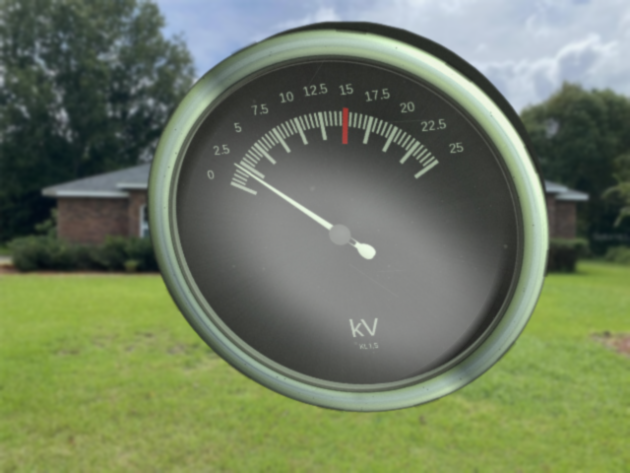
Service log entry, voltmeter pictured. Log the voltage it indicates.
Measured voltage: 2.5 kV
